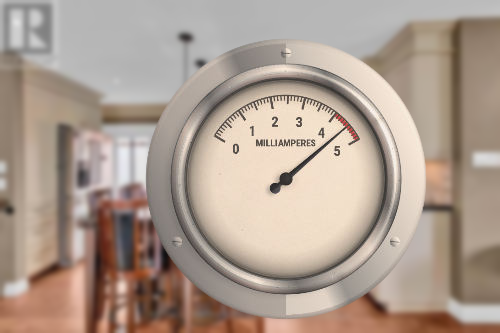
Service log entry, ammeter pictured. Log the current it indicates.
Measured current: 4.5 mA
